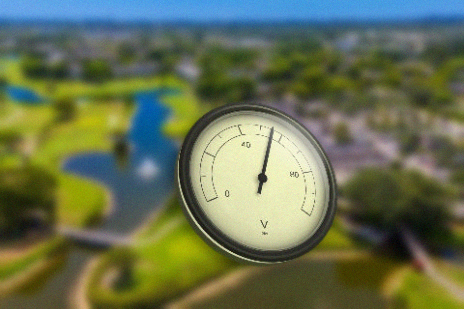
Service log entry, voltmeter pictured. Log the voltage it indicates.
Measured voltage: 55 V
